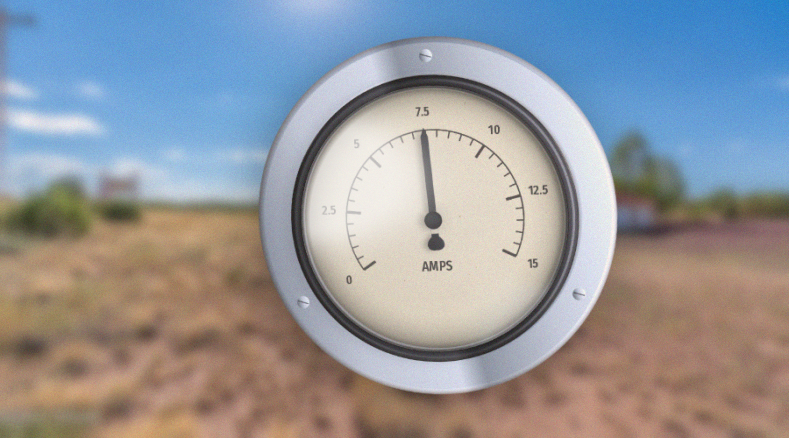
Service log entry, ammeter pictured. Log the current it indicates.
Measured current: 7.5 A
